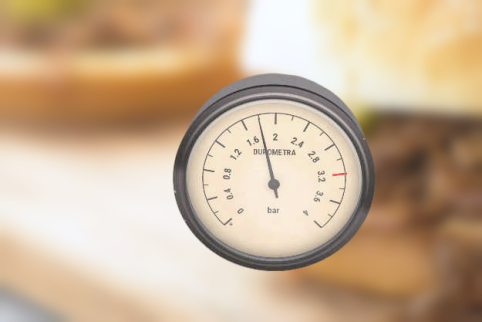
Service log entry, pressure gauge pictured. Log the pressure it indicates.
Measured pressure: 1.8 bar
